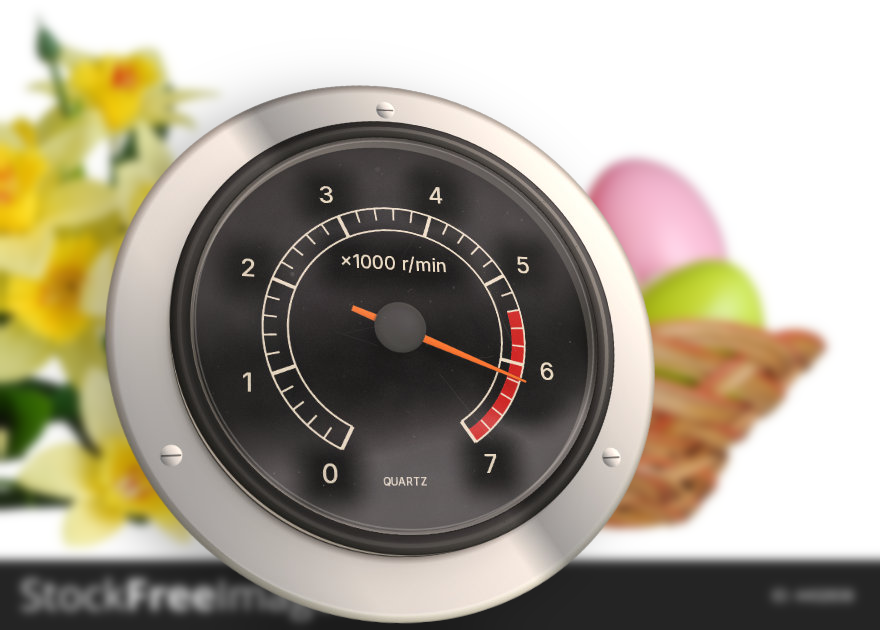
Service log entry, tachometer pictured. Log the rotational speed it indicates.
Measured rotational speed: 6200 rpm
